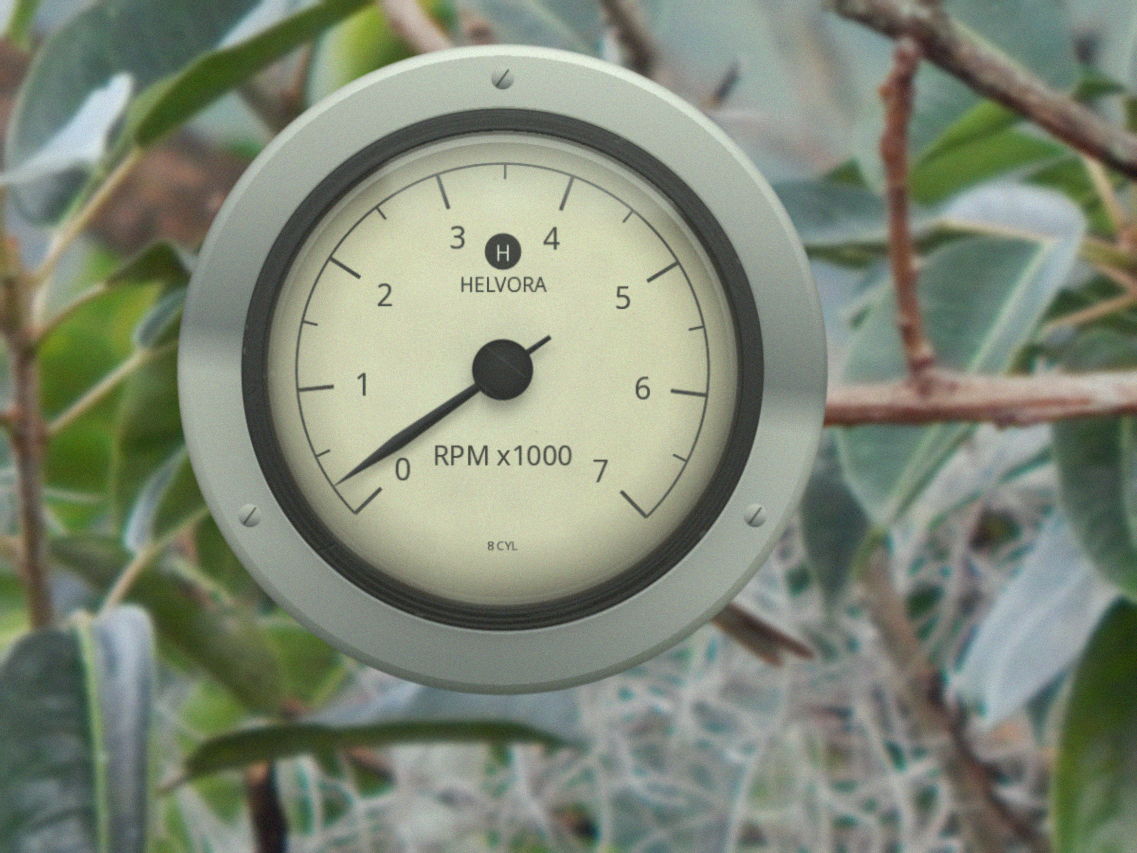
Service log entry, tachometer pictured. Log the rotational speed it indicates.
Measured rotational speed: 250 rpm
